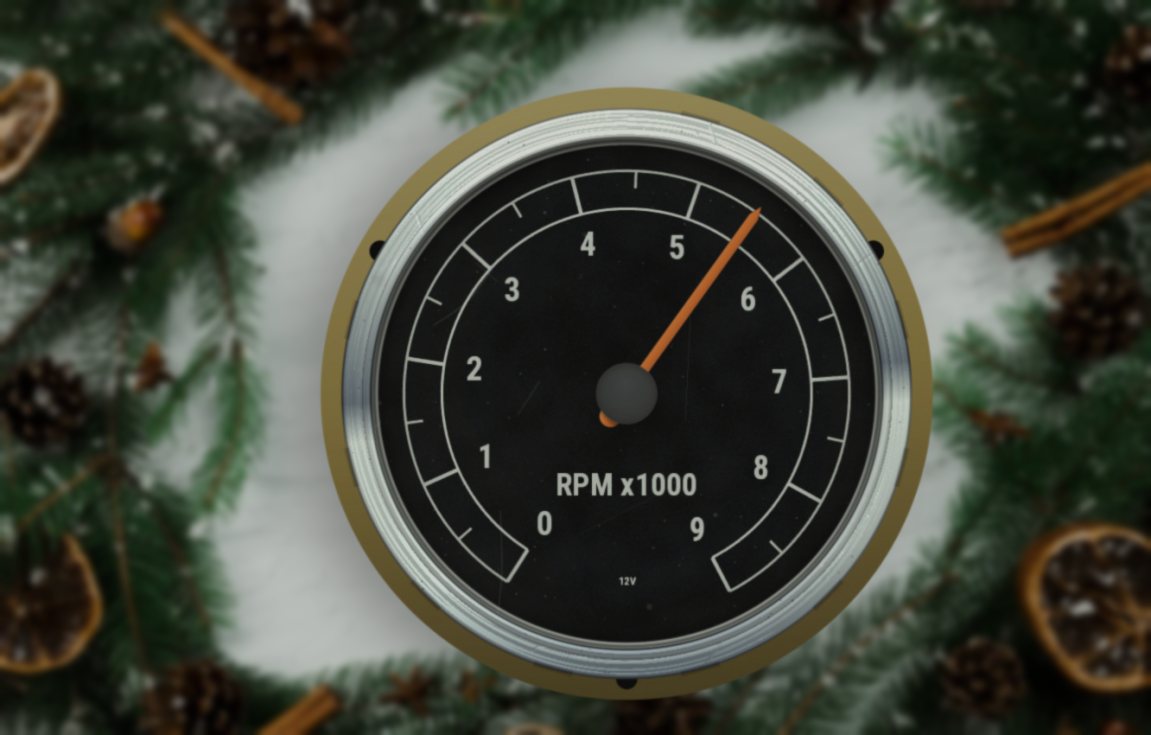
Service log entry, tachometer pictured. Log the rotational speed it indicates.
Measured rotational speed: 5500 rpm
